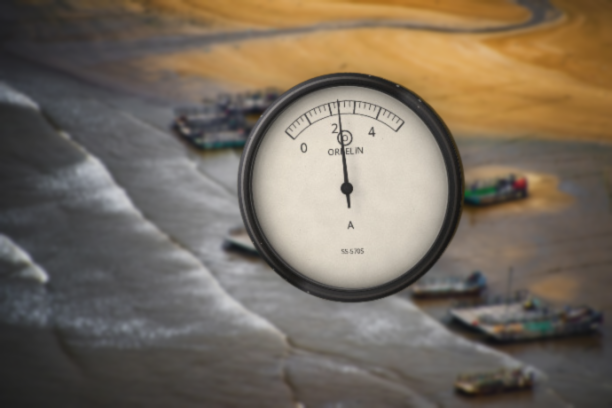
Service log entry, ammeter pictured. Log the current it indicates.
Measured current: 2.4 A
